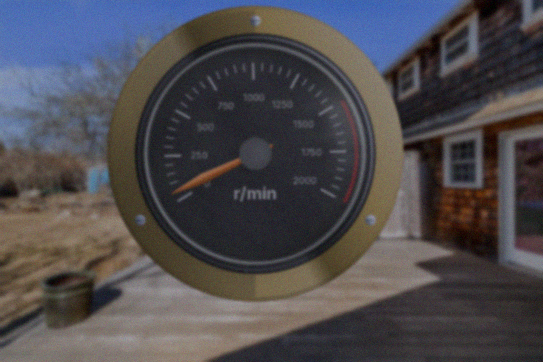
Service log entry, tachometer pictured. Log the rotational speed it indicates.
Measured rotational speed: 50 rpm
